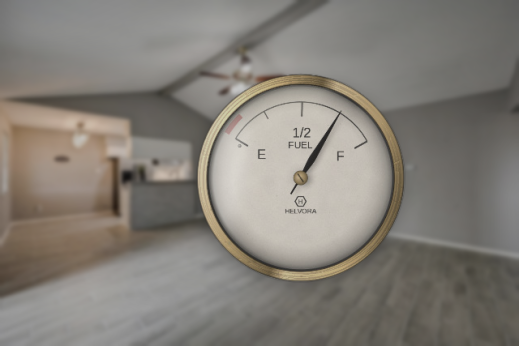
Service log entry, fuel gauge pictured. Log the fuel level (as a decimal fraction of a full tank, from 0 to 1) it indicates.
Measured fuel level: 0.75
